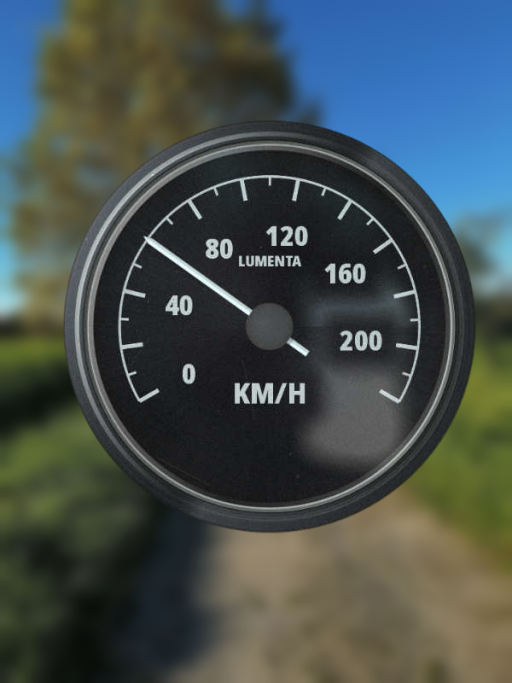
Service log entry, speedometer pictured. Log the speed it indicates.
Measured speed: 60 km/h
